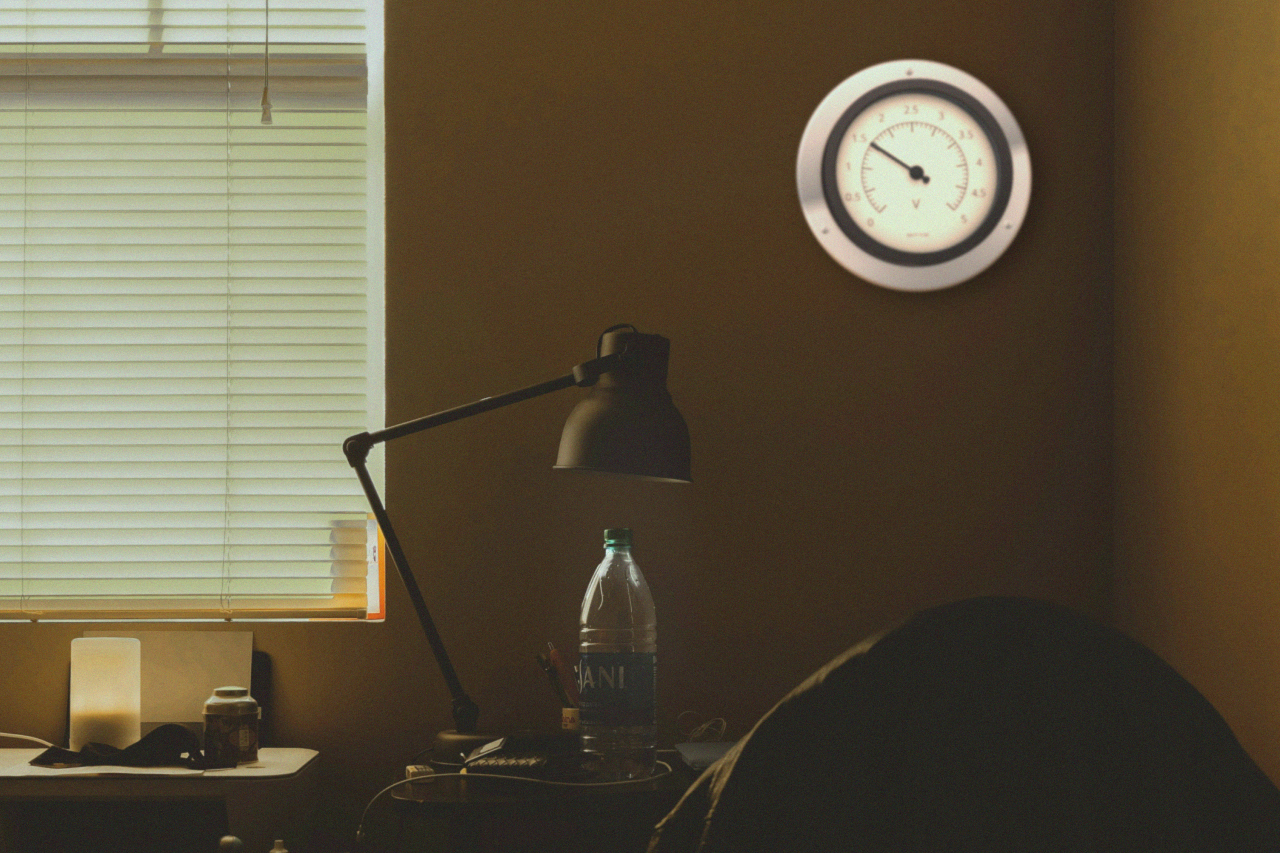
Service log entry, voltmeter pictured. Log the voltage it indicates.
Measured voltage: 1.5 V
